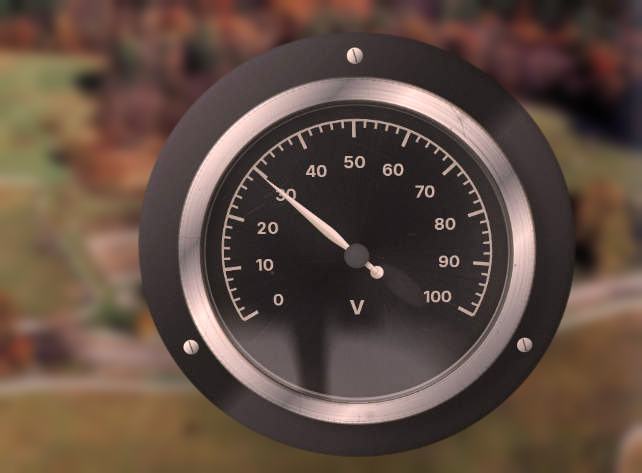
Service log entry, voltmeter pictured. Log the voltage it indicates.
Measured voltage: 30 V
